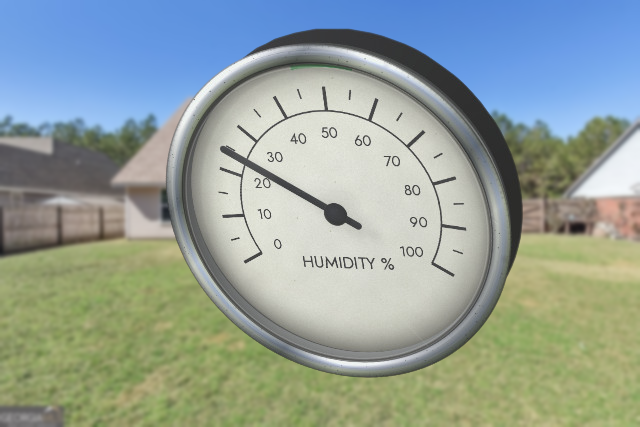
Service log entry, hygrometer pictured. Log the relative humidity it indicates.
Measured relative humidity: 25 %
